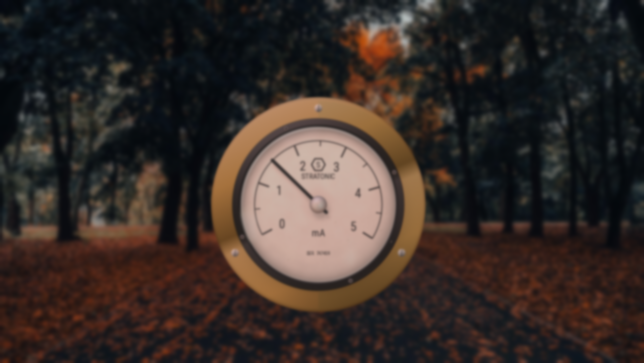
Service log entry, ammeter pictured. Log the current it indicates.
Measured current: 1.5 mA
